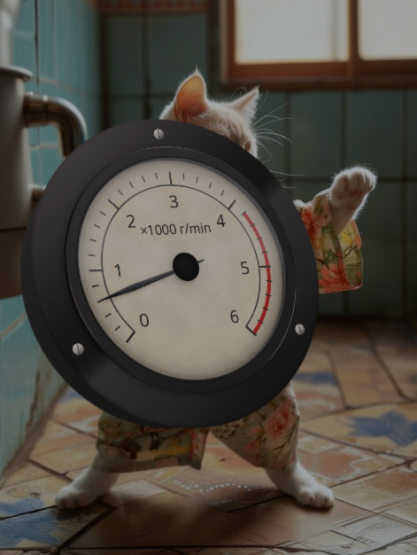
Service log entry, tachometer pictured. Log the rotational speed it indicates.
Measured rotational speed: 600 rpm
